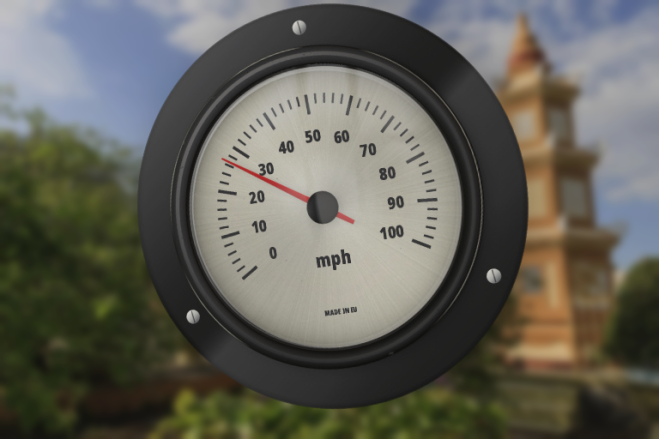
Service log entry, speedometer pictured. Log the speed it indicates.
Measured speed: 27 mph
